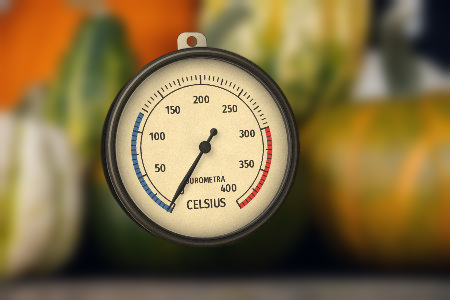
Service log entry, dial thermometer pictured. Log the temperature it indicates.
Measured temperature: 5 °C
